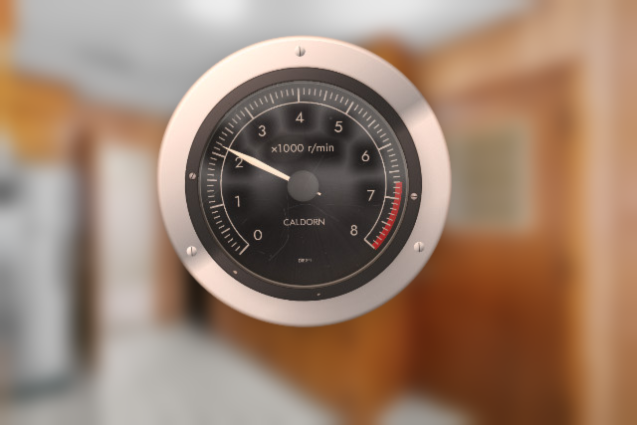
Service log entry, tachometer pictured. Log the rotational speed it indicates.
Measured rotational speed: 2200 rpm
